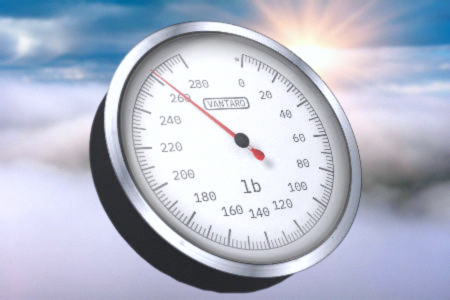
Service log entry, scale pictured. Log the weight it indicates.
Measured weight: 260 lb
